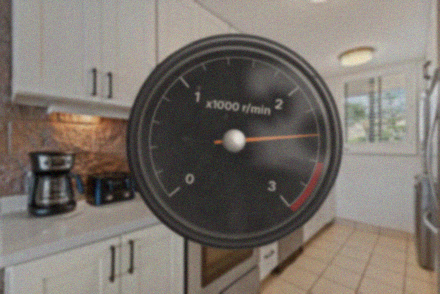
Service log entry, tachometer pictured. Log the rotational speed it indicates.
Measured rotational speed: 2400 rpm
